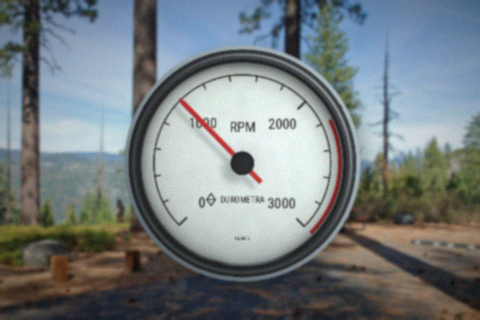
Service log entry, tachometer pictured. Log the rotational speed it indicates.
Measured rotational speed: 1000 rpm
